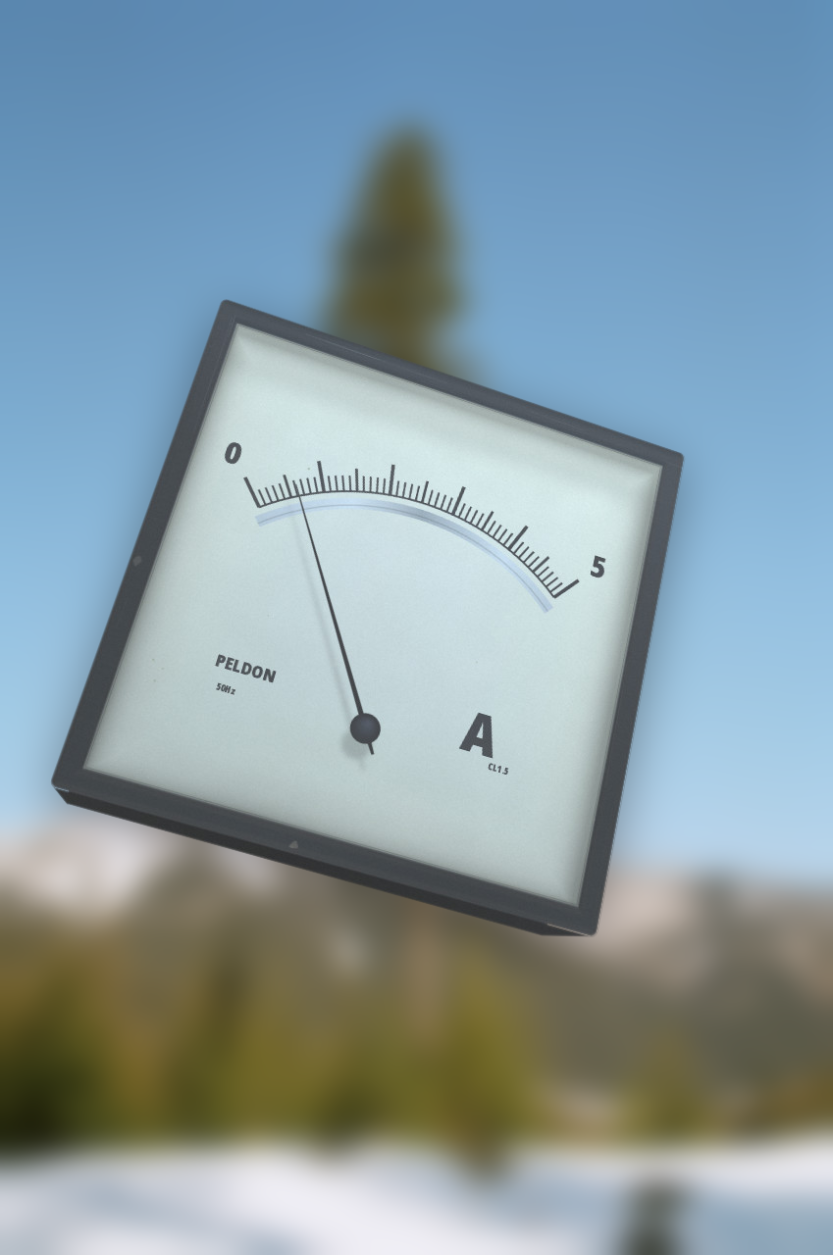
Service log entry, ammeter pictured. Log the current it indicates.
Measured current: 0.6 A
